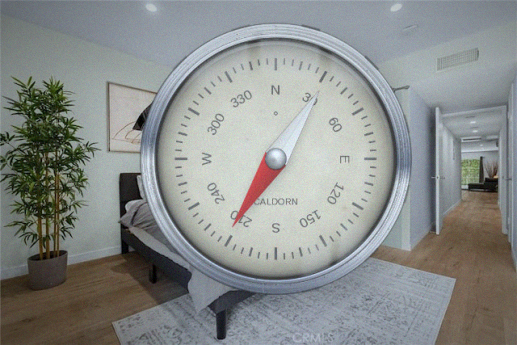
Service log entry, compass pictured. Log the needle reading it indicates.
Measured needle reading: 212.5 °
